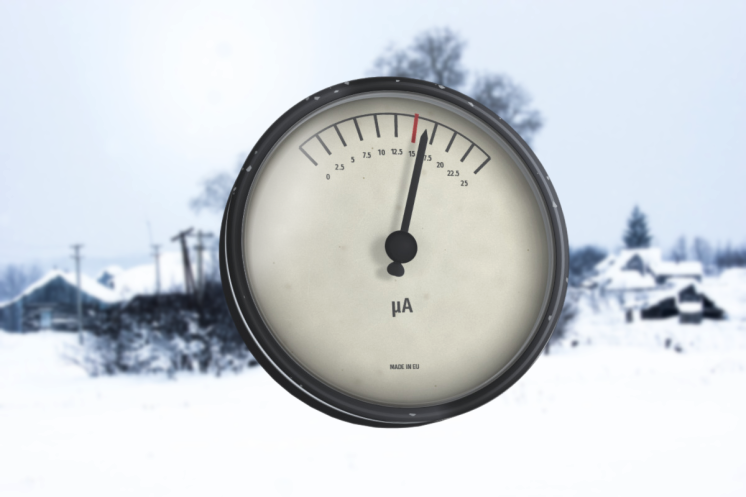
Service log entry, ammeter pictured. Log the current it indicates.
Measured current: 16.25 µA
